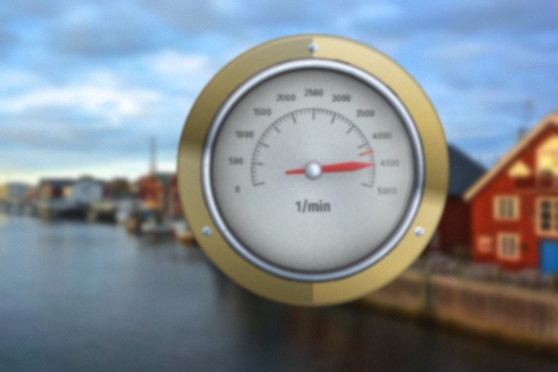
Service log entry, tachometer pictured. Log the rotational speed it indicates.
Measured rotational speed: 4500 rpm
